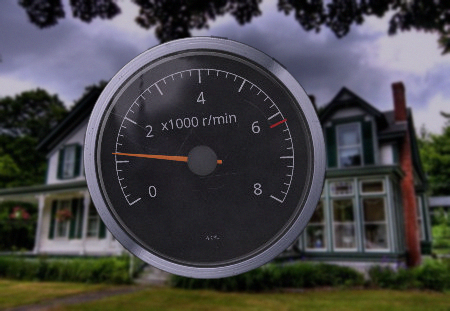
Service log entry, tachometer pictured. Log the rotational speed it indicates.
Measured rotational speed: 1200 rpm
